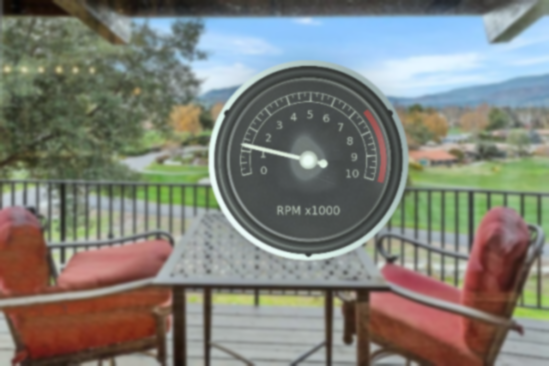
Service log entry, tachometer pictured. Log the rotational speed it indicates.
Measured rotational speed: 1250 rpm
